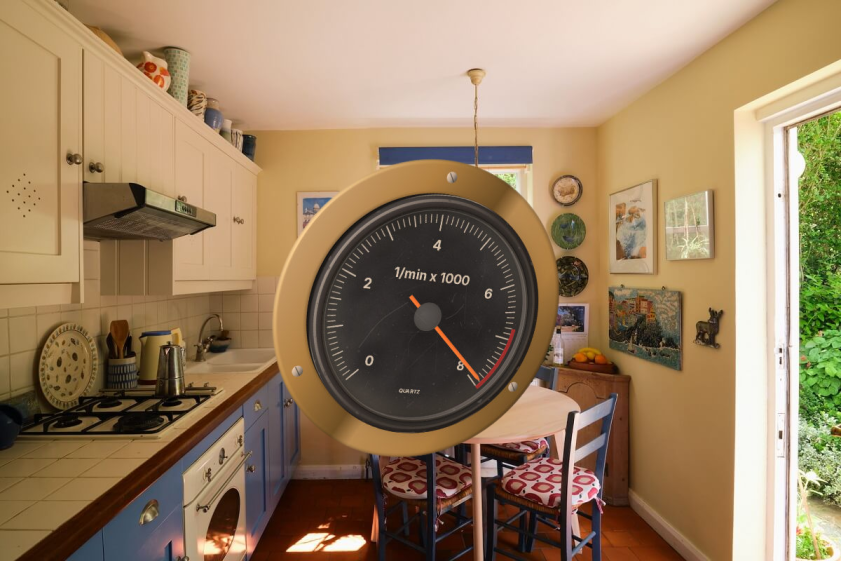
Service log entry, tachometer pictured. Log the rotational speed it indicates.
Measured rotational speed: 7900 rpm
